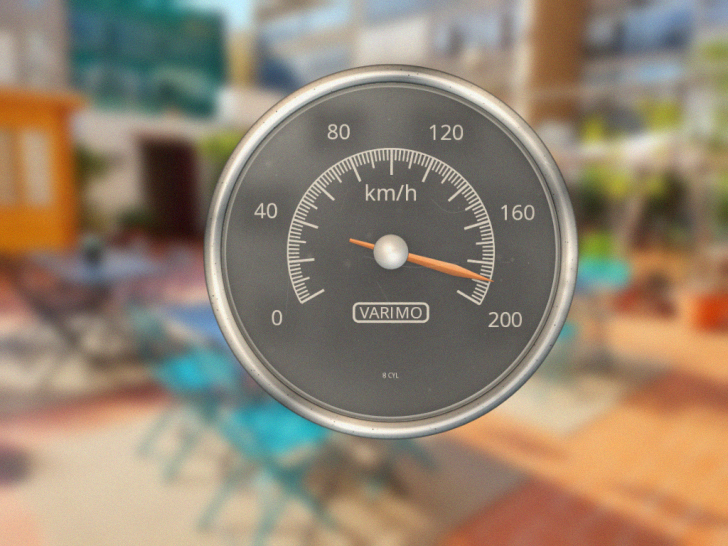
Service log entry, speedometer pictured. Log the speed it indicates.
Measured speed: 188 km/h
